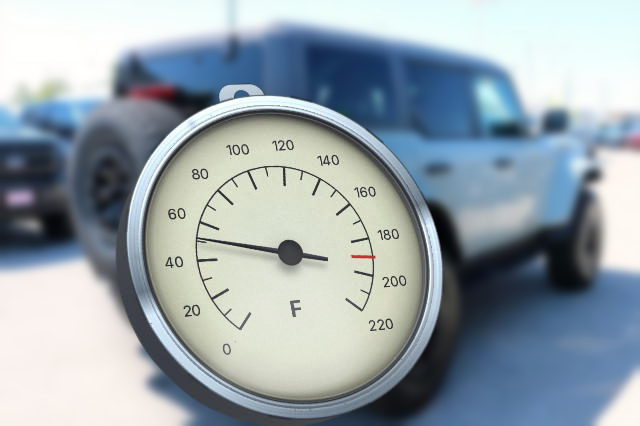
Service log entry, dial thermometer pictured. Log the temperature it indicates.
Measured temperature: 50 °F
